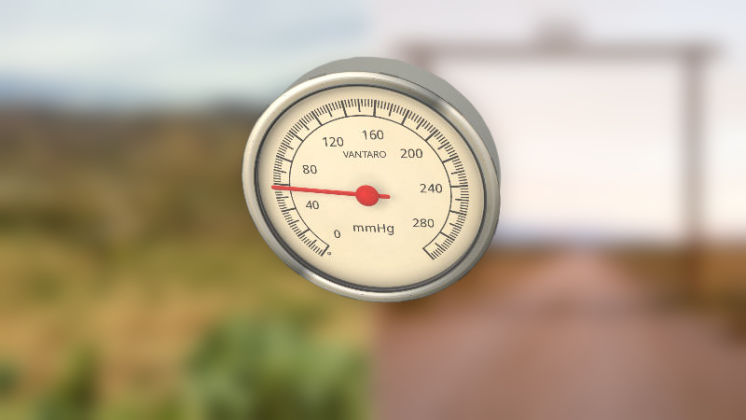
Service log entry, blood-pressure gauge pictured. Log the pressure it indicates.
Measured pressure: 60 mmHg
